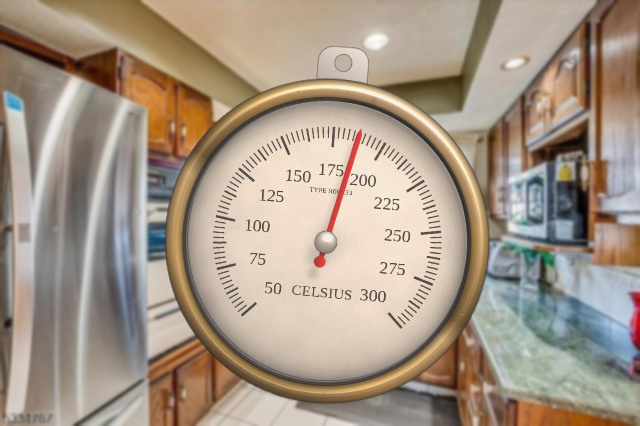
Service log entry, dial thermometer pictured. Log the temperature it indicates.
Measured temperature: 187.5 °C
